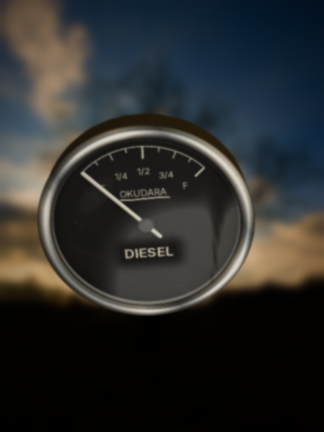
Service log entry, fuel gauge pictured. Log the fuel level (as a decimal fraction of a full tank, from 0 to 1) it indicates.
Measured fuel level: 0
